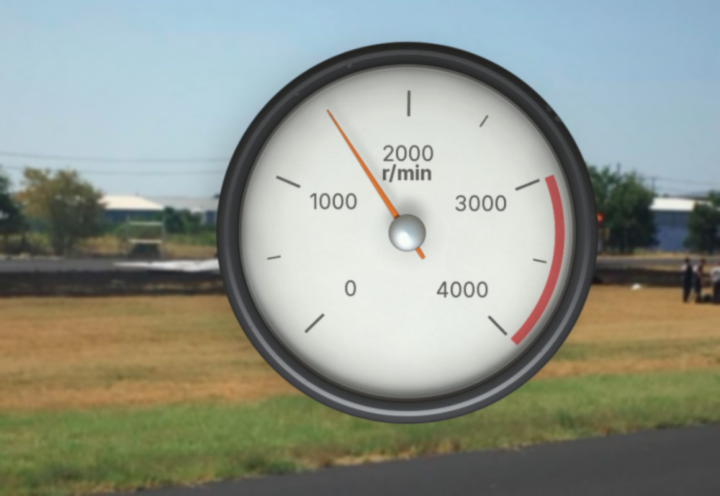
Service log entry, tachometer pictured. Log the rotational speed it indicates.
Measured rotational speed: 1500 rpm
